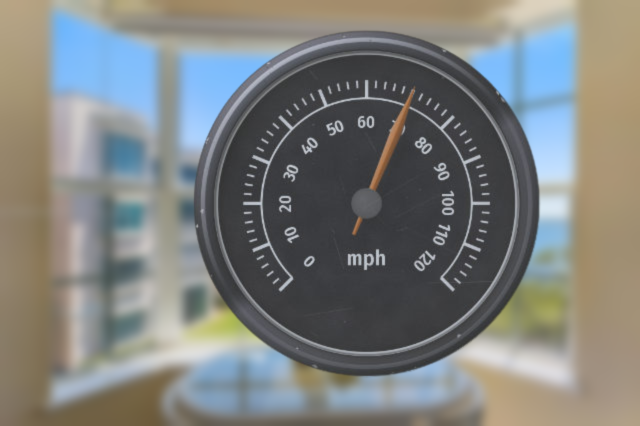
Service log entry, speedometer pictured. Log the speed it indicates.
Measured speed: 70 mph
